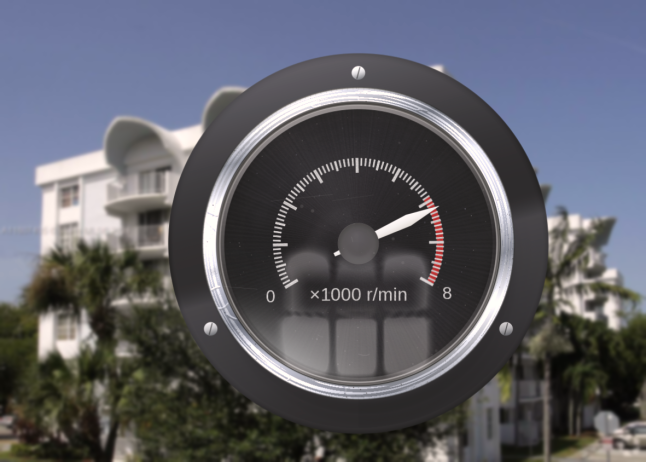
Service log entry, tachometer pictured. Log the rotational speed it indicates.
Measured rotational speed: 6200 rpm
